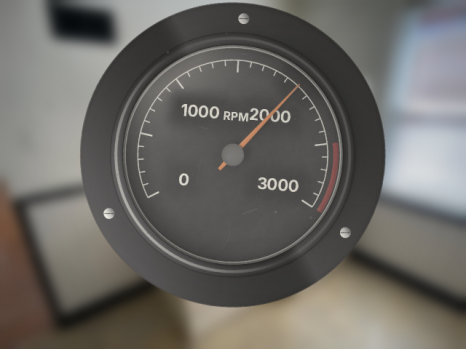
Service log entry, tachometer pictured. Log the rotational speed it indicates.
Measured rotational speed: 2000 rpm
